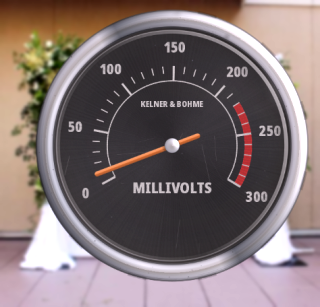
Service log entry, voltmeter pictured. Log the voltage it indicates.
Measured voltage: 10 mV
